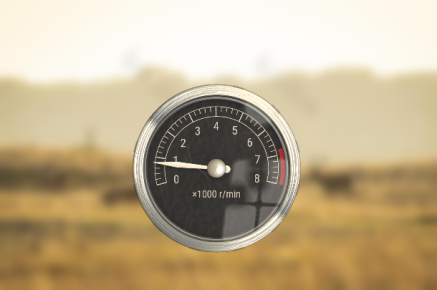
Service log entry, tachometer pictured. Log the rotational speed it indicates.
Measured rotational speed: 800 rpm
